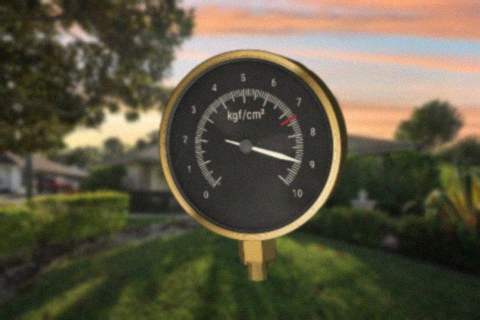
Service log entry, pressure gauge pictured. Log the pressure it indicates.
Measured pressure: 9 kg/cm²
